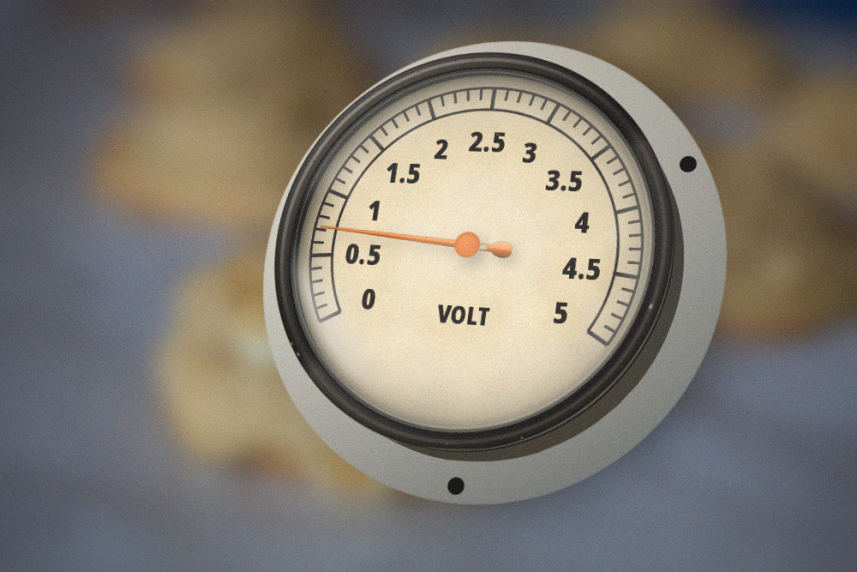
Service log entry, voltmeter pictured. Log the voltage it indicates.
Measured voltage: 0.7 V
